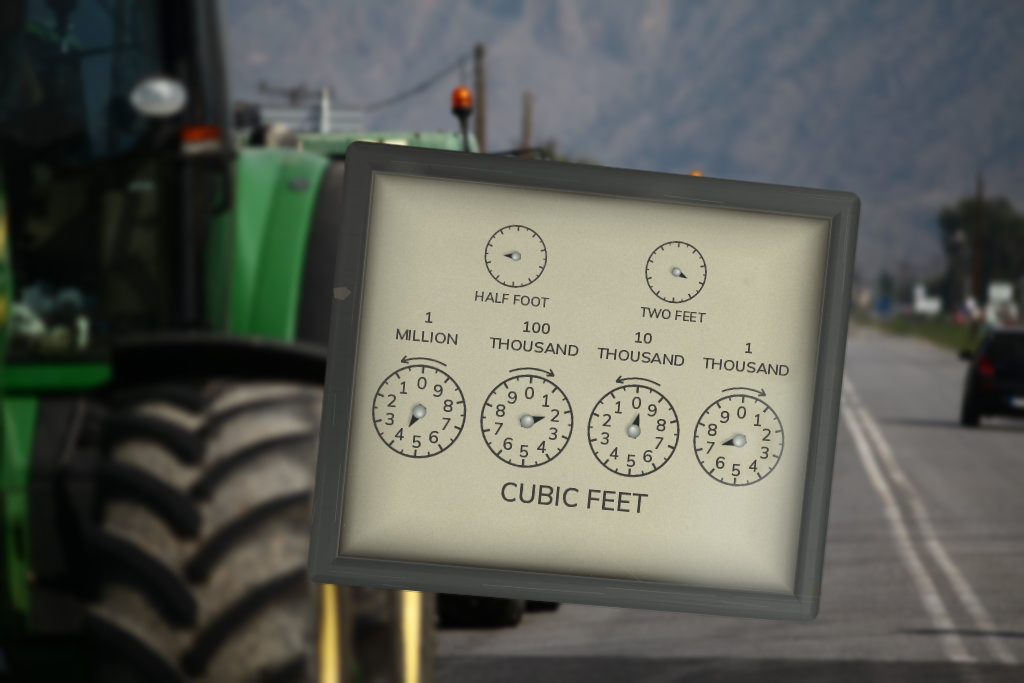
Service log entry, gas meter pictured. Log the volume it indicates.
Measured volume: 419700 ft³
